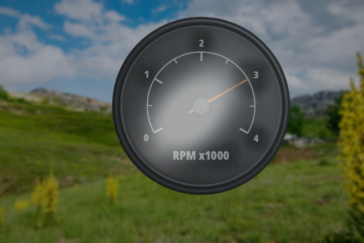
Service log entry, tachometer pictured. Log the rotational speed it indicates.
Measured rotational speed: 3000 rpm
